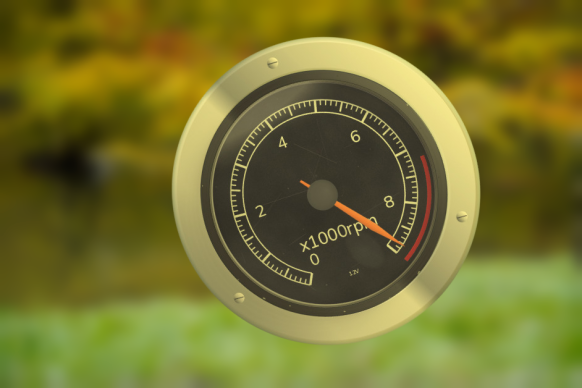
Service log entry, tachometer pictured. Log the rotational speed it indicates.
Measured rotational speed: 8800 rpm
